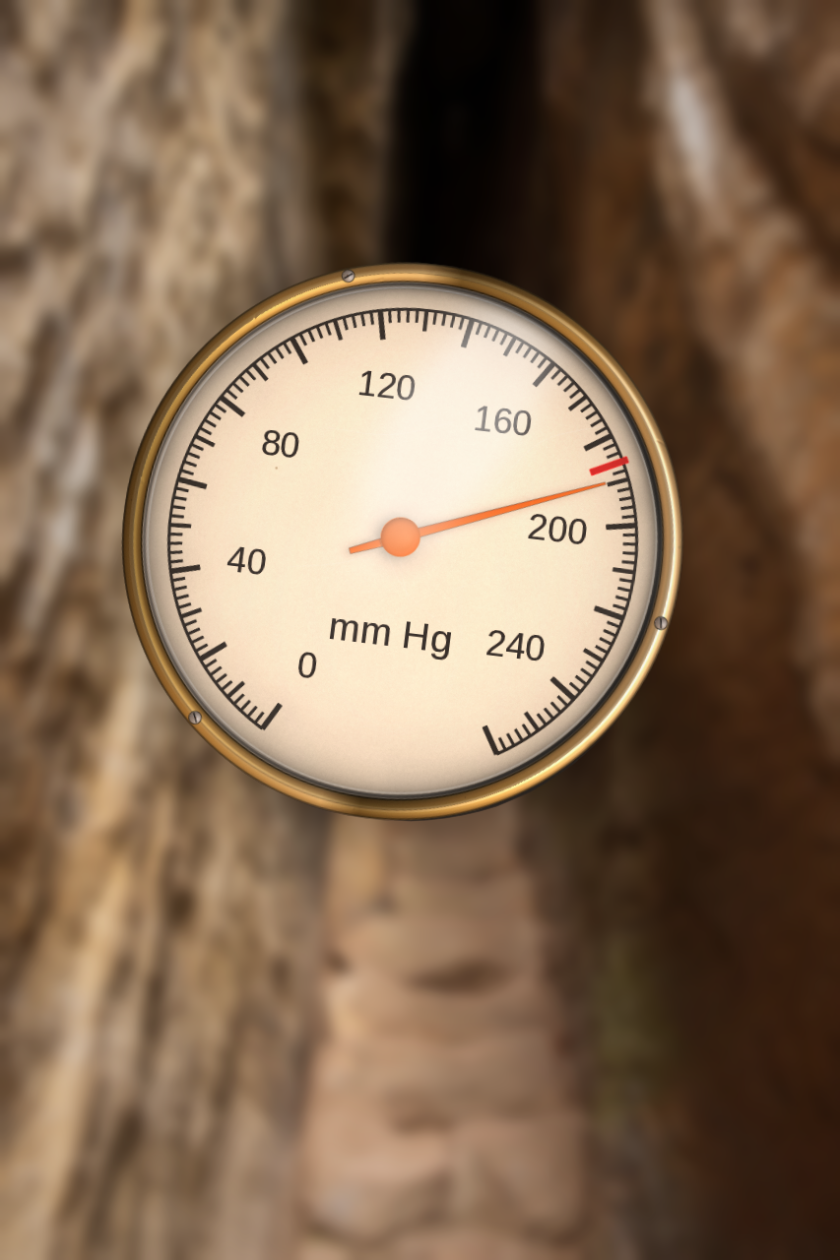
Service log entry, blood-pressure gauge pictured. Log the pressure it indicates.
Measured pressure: 190 mmHg
